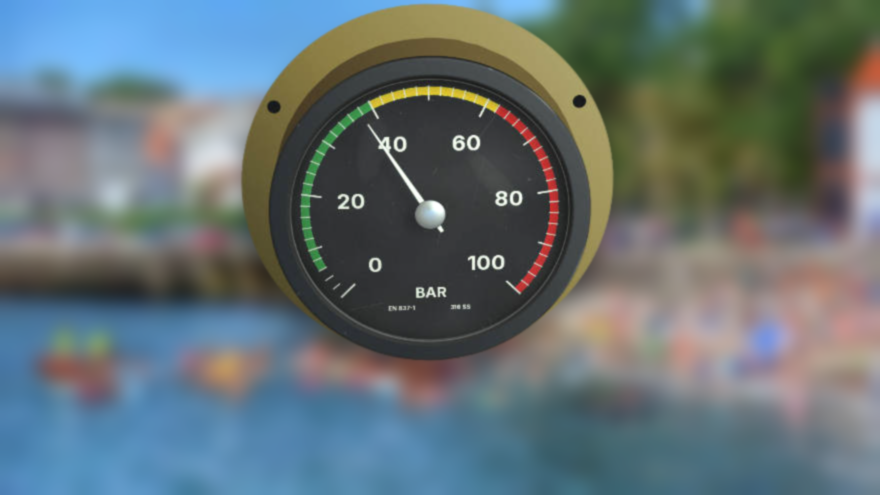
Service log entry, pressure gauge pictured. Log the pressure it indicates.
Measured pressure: 38 bar
